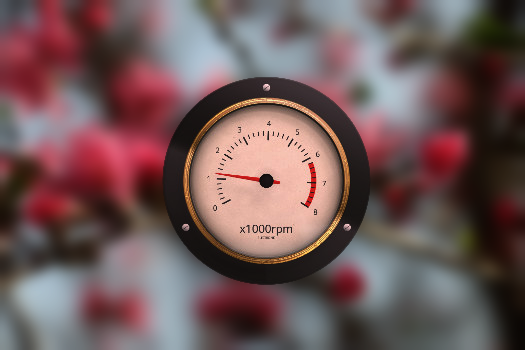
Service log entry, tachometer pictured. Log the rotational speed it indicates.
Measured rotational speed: 1200 rpm
